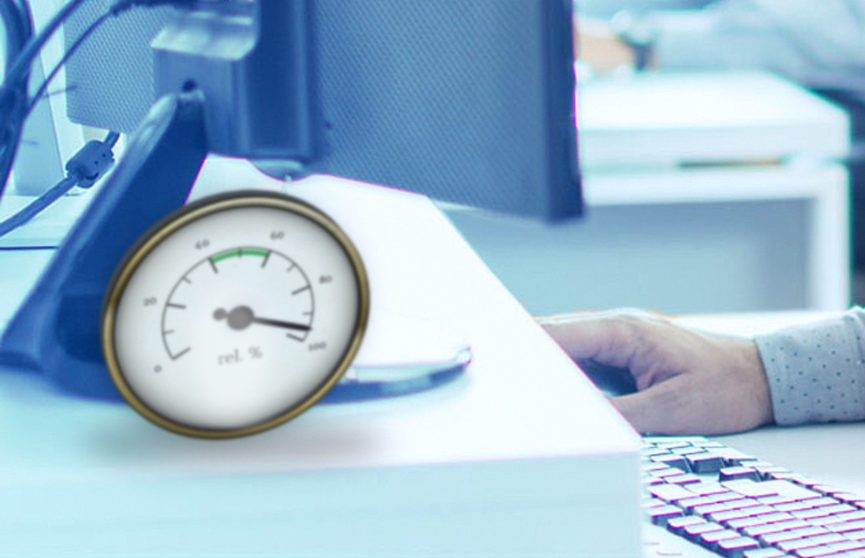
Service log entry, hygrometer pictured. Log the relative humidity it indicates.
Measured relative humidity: 95 %
